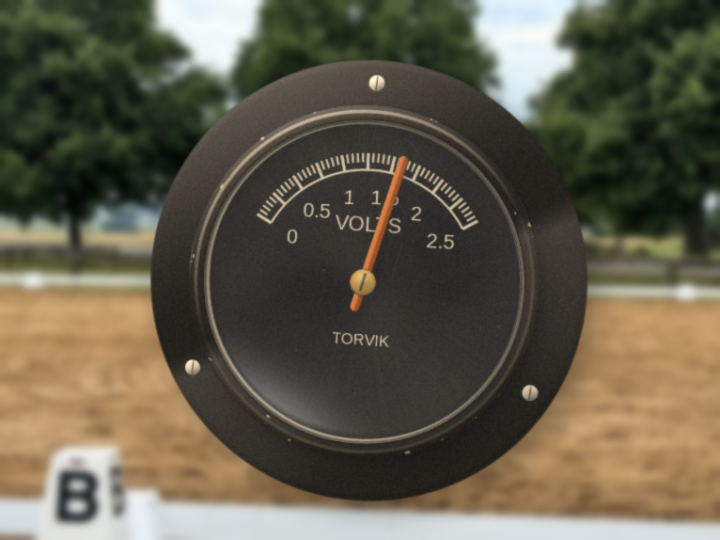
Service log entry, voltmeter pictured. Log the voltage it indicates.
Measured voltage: 1.6 V
